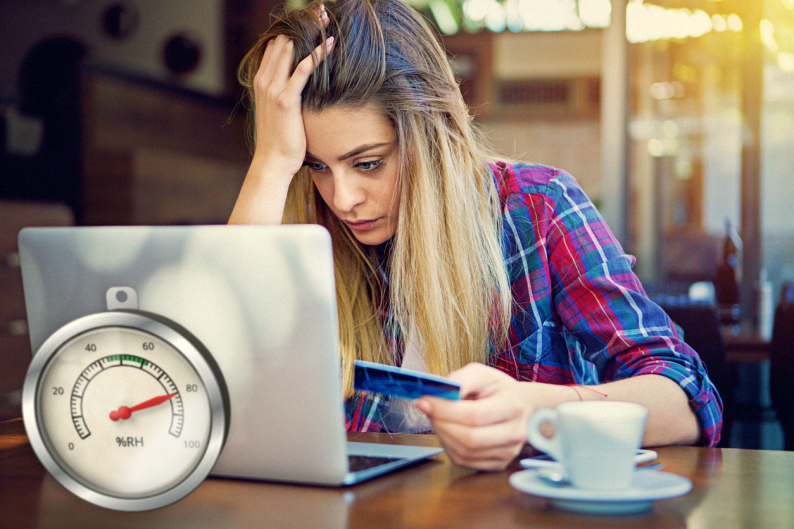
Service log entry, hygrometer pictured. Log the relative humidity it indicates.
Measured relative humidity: 80 %
